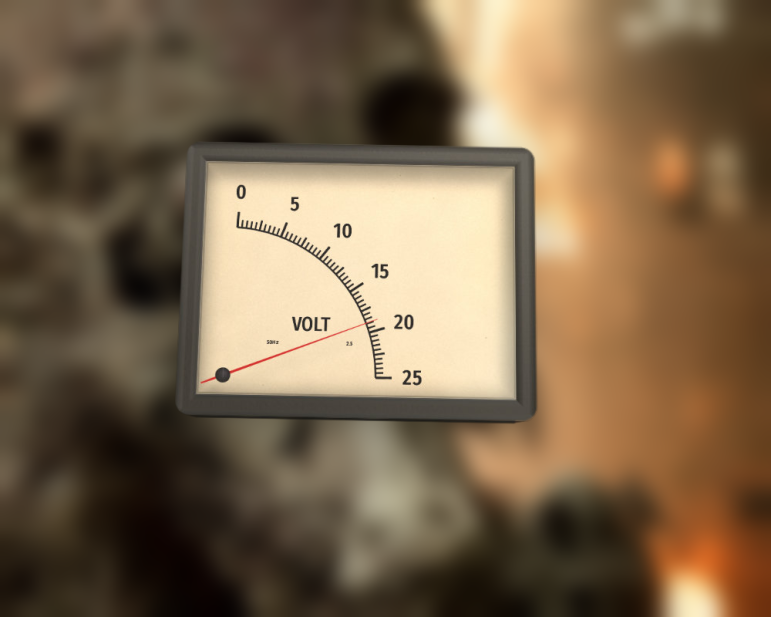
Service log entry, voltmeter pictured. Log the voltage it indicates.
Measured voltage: 19 V
